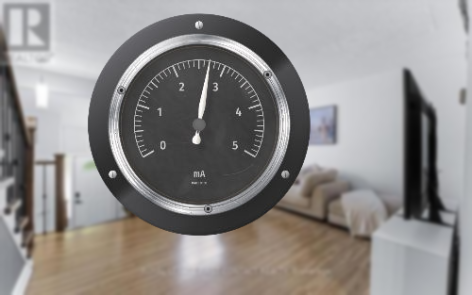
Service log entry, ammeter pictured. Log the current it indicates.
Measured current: 2.7 mA
